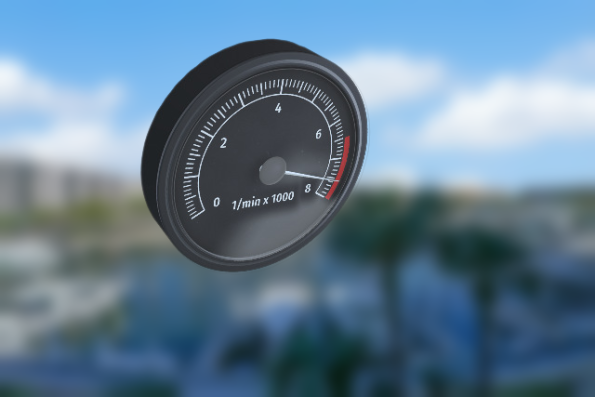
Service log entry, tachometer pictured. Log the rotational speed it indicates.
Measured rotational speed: 7500 rpm
